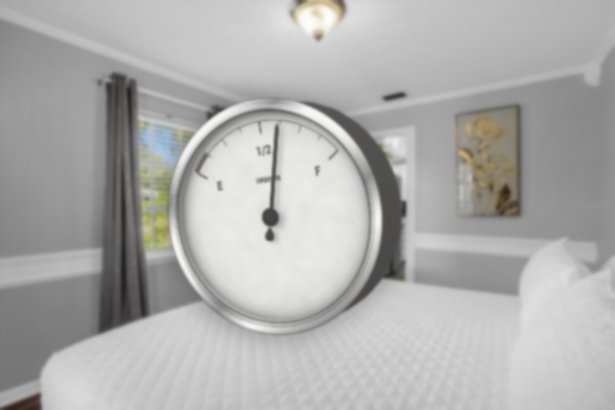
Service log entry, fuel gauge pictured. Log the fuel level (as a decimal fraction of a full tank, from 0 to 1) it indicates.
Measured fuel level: 0.625
